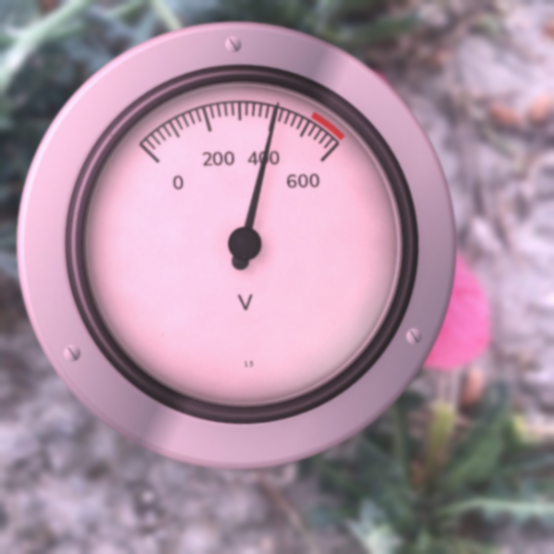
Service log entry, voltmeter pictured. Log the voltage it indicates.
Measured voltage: 400 V
